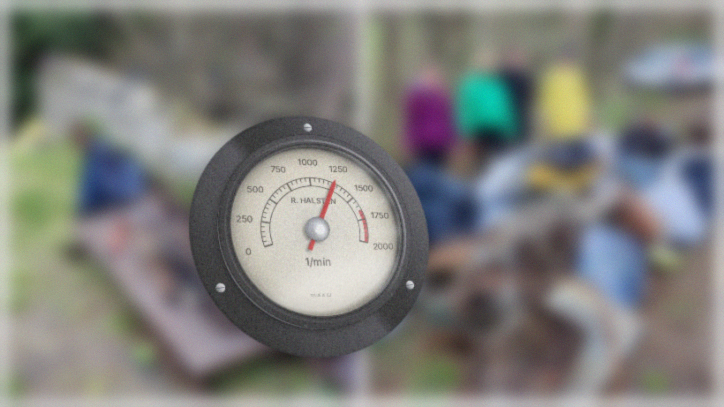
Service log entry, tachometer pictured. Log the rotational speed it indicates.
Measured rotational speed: 1250 rpm
